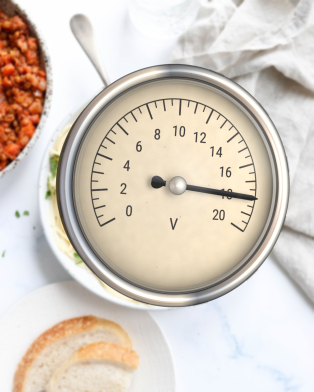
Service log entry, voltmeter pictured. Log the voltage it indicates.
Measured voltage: 18 V
